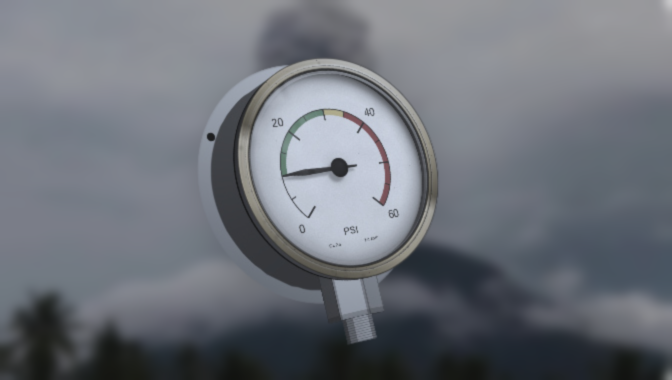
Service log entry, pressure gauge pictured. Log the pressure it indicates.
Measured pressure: 10 psi
